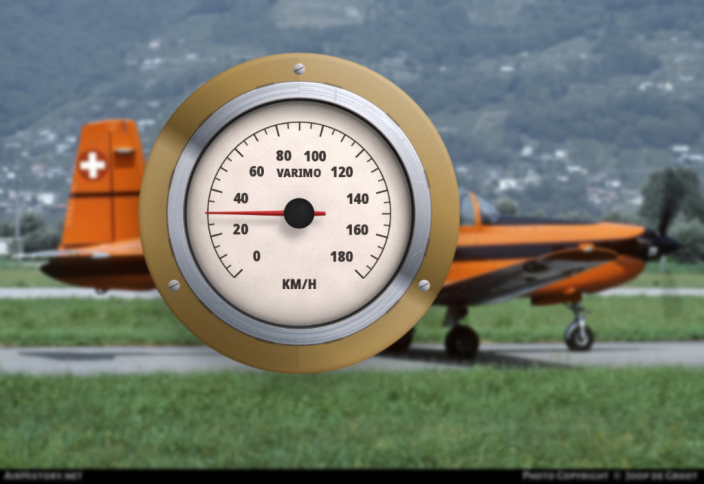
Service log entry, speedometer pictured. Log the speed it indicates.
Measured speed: 30 km/h
